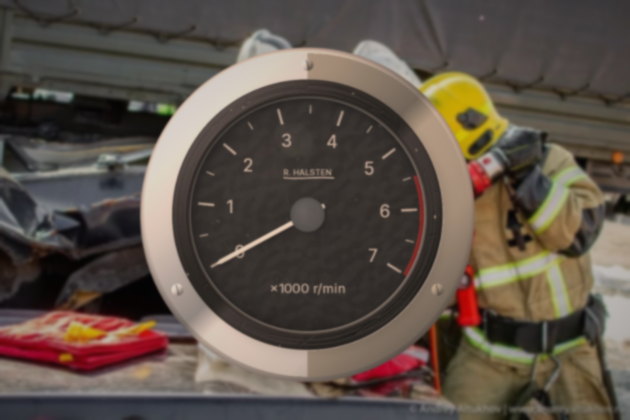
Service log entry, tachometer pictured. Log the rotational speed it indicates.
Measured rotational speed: 0 rpm
